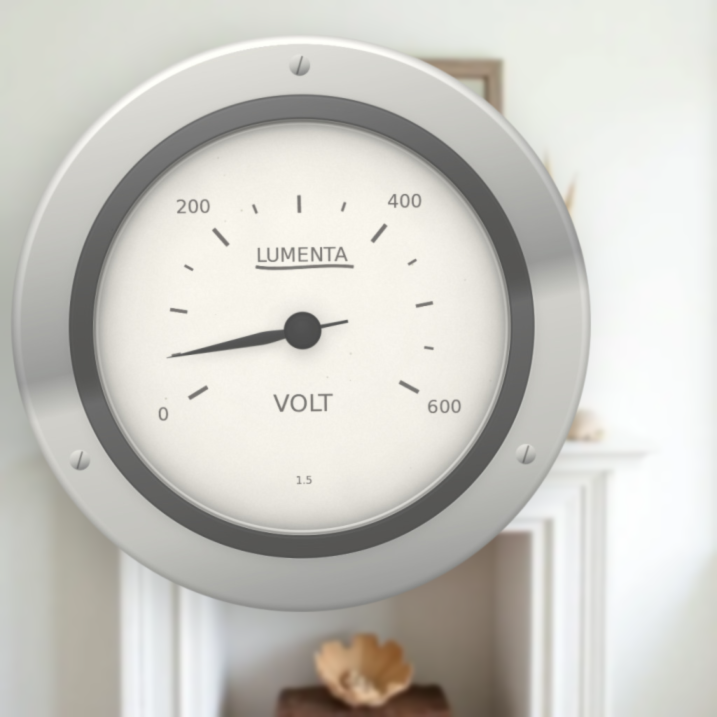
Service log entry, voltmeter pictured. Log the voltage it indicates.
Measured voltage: 50 V
